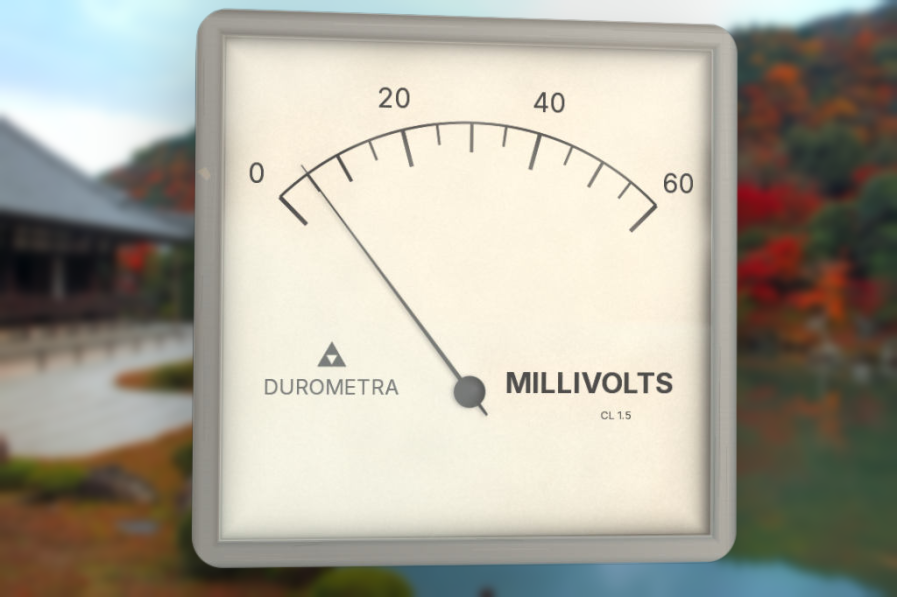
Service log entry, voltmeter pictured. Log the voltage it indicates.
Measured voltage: 5 mV
